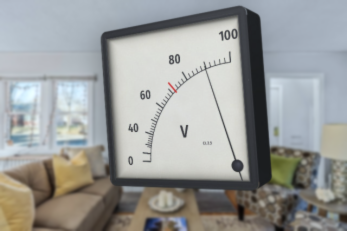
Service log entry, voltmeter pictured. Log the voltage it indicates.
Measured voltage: 90 V
